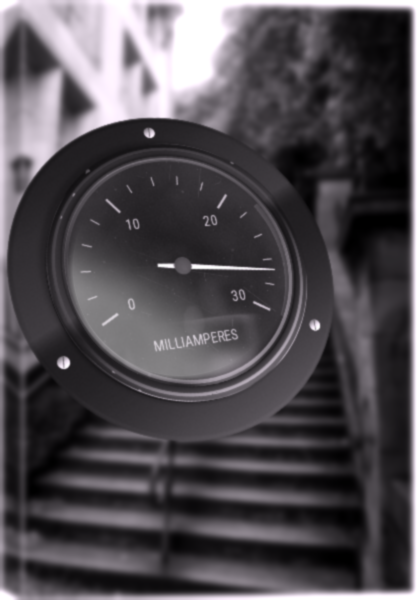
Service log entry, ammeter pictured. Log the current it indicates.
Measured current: 27 mA
